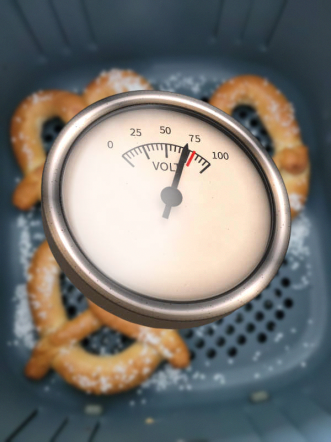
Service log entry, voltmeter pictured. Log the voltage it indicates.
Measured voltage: 70 V
